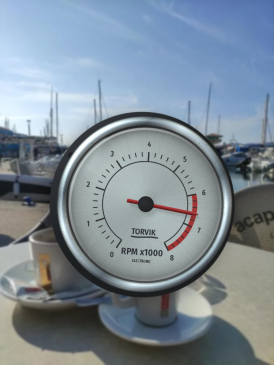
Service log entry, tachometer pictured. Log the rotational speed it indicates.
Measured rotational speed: 6600 rpm
